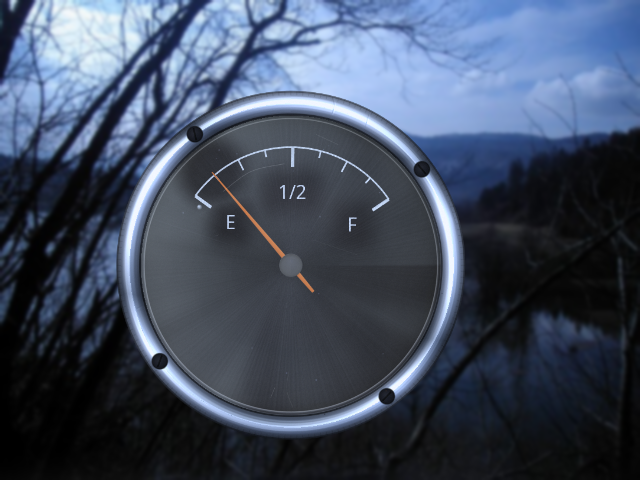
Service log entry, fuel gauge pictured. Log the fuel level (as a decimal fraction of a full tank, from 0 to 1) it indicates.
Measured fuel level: 0.125
